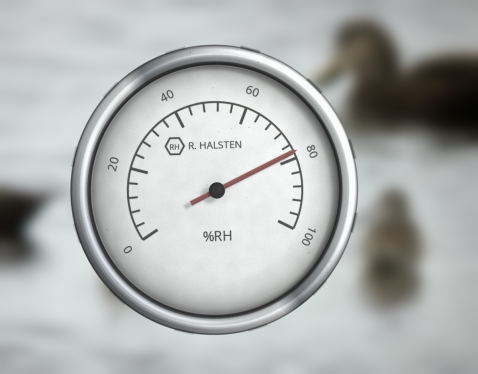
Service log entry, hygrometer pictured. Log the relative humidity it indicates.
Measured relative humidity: 78 %
